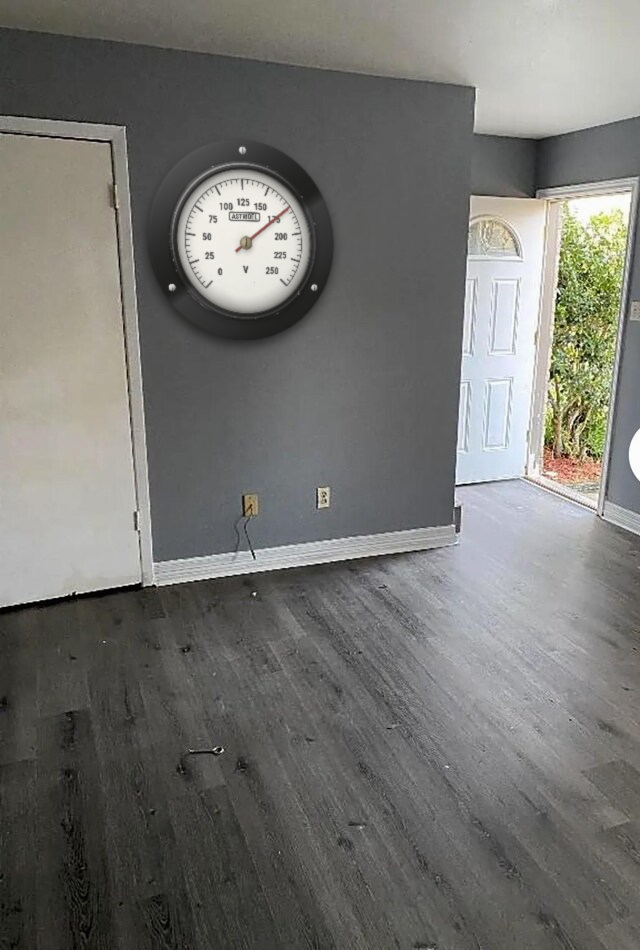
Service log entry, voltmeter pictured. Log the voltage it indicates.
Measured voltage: 175 V
